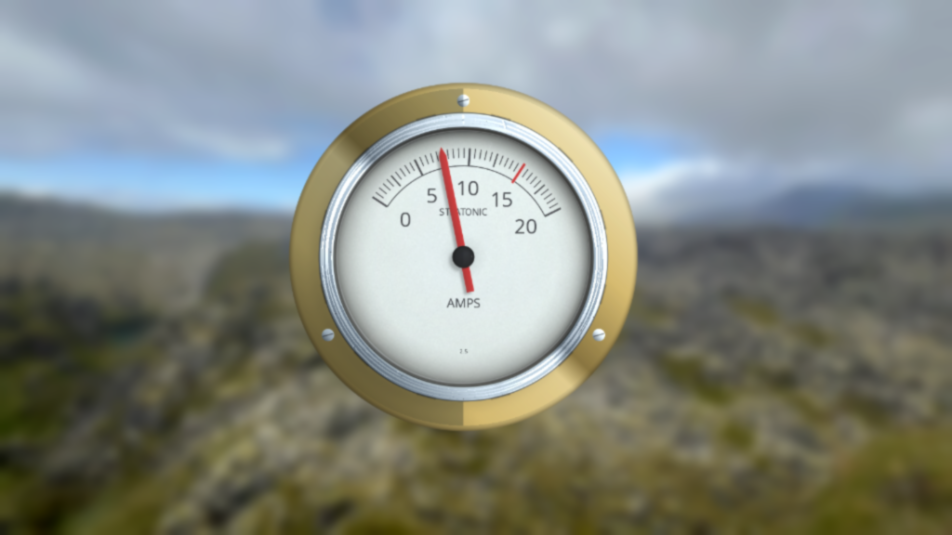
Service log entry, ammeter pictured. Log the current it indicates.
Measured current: 7.5 A
